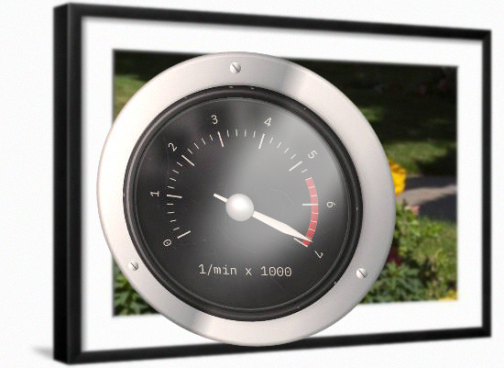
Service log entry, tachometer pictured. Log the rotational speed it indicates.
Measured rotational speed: 6800 rpm
